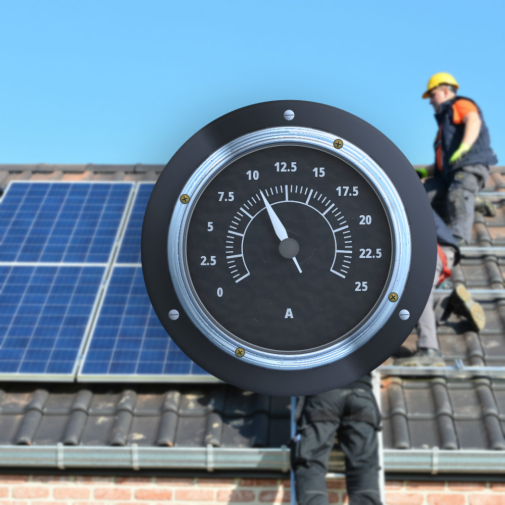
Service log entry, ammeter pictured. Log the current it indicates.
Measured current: 10 A
